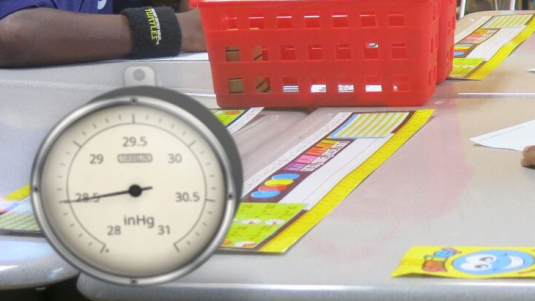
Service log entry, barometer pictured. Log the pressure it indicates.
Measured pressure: 28.5 inHg
